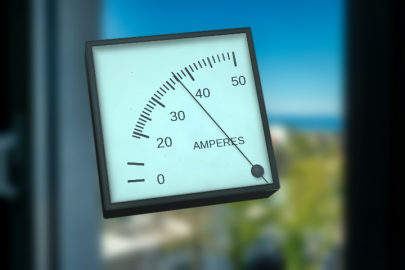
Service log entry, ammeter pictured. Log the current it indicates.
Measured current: 37 A
